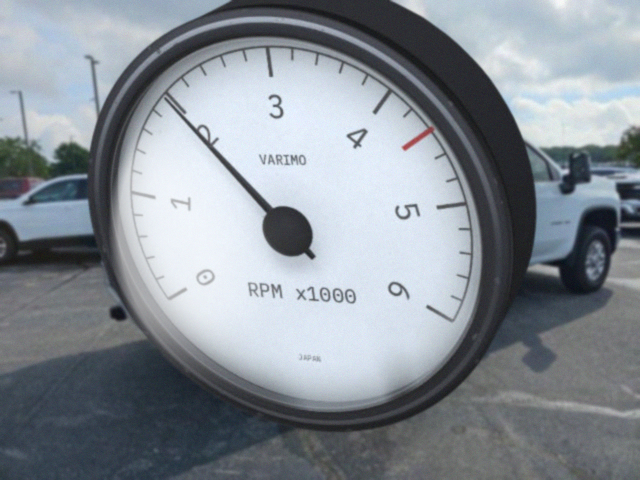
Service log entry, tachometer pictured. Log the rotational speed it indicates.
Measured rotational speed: 2000 rpm
